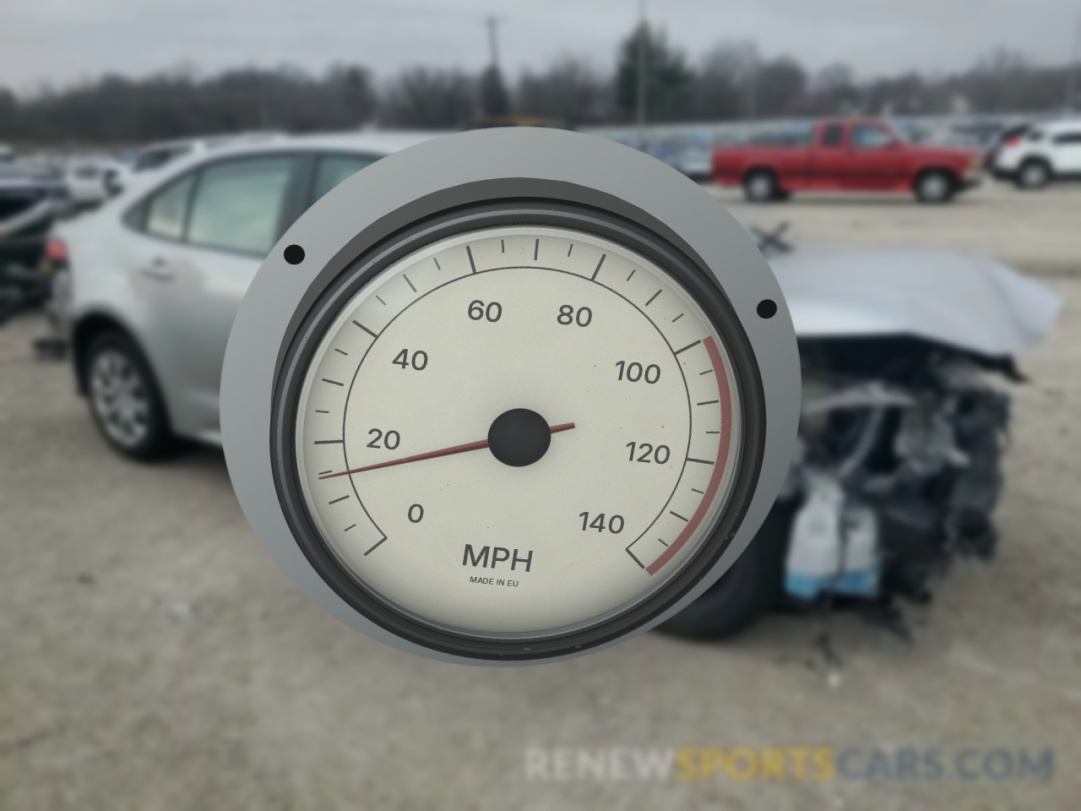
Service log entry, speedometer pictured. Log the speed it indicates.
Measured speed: 15 mph
